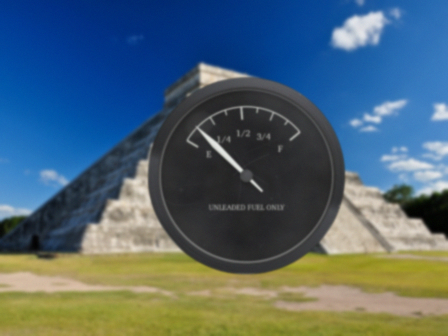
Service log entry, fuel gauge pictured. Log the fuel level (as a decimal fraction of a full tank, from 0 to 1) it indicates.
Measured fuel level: 0.125
